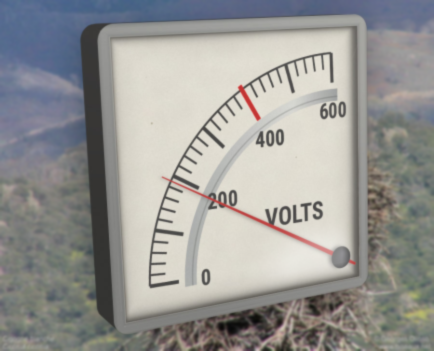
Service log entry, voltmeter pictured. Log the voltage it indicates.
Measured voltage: 190 V
